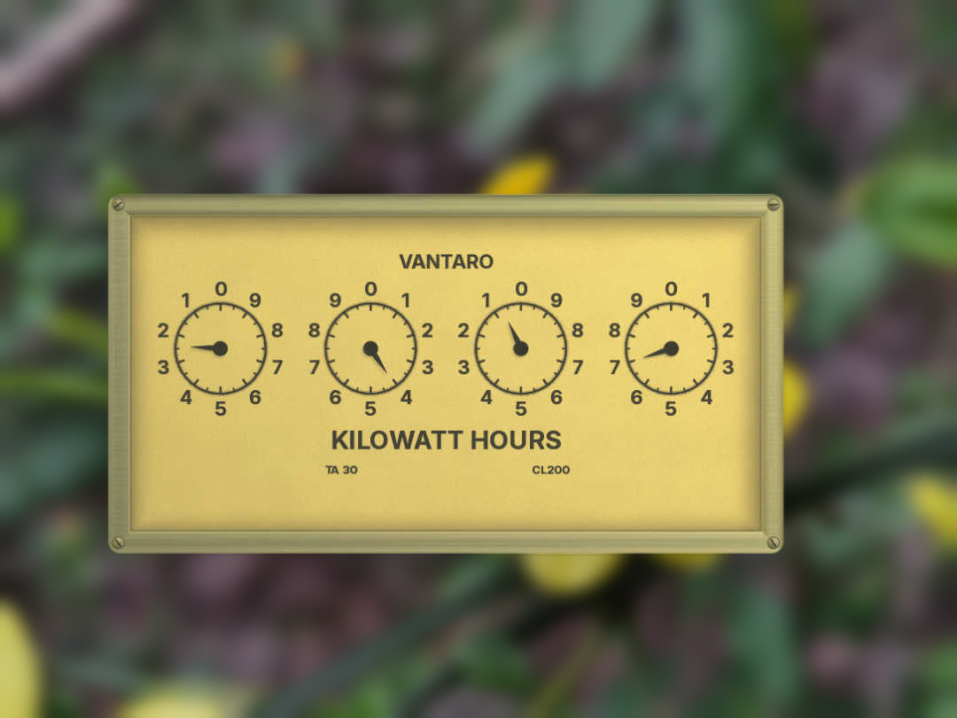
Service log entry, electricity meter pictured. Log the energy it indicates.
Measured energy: 2407 kWh
